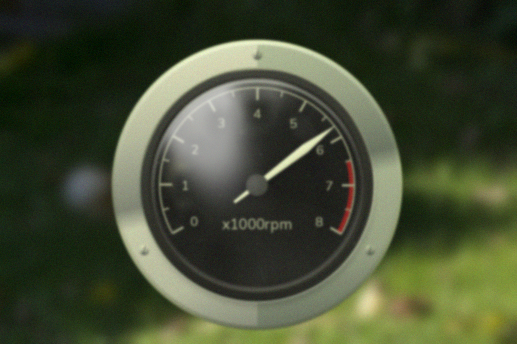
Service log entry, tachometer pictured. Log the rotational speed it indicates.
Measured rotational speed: 5750 rpm
